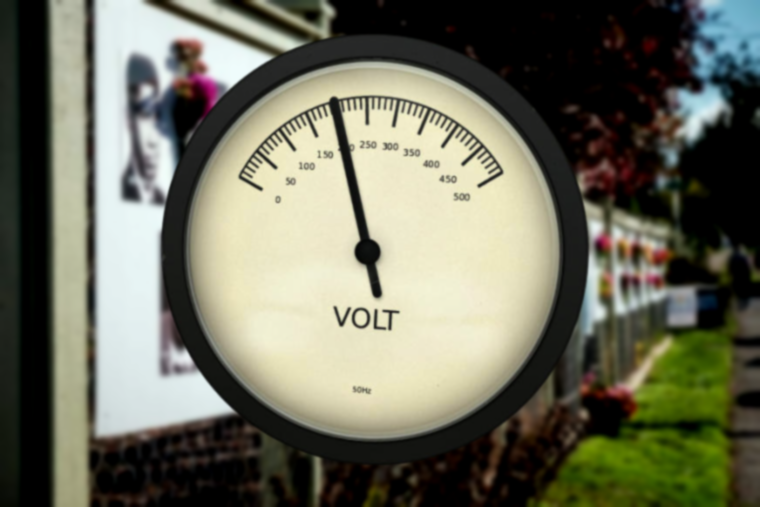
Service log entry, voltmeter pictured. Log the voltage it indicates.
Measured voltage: 200 V
